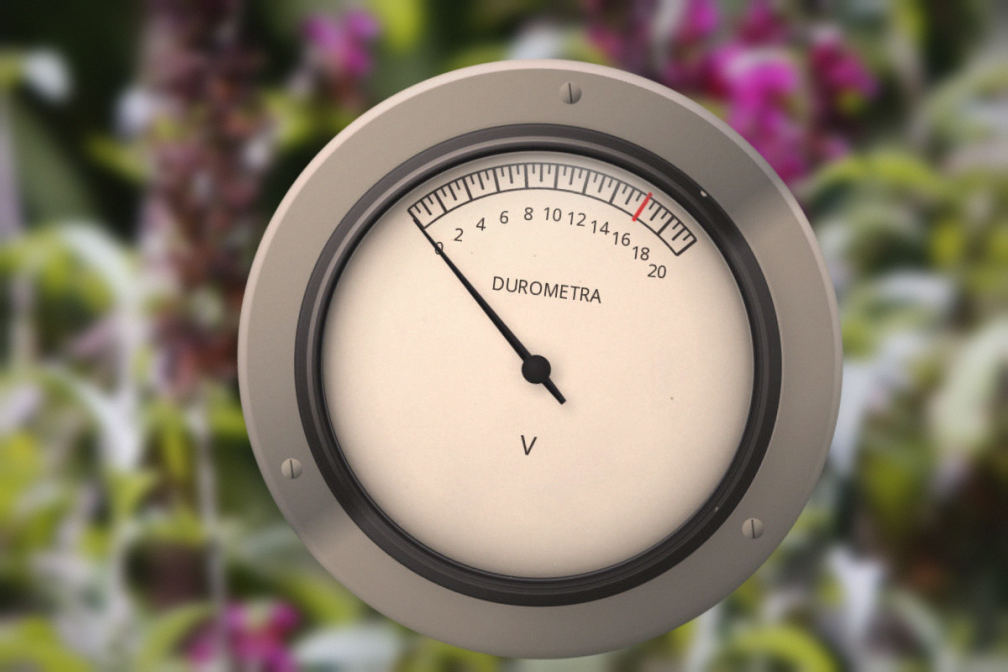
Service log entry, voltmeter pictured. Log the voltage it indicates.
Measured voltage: 0 V
